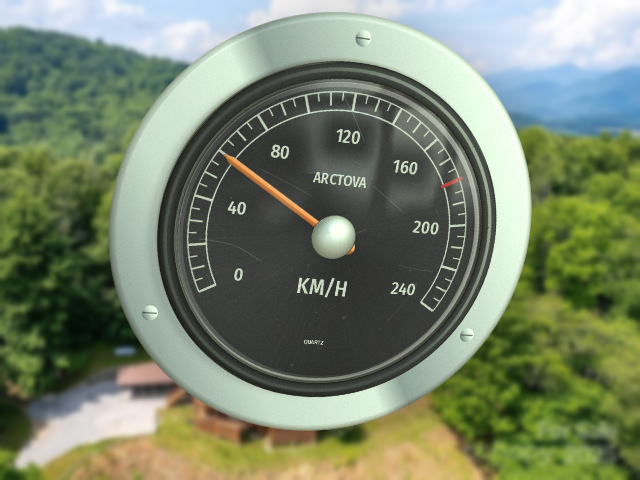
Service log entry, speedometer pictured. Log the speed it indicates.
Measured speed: 60 km/h
